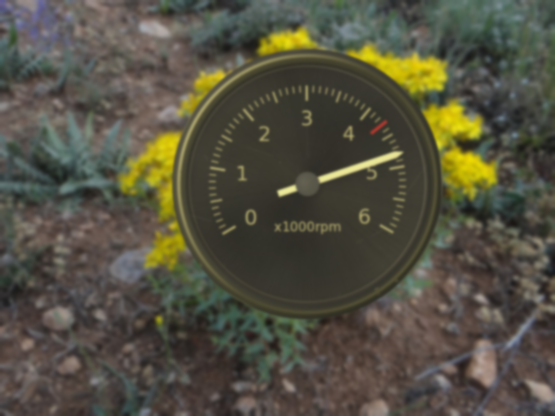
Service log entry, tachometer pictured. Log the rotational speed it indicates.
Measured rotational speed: 4800 rpm
